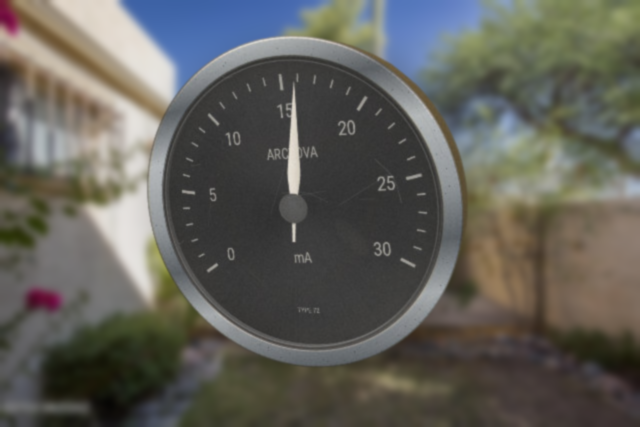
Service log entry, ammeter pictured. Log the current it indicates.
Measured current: 16 mA
